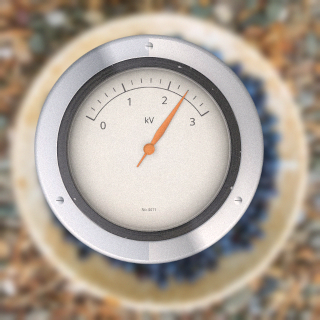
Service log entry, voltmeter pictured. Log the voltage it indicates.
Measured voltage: 2.4 kV
